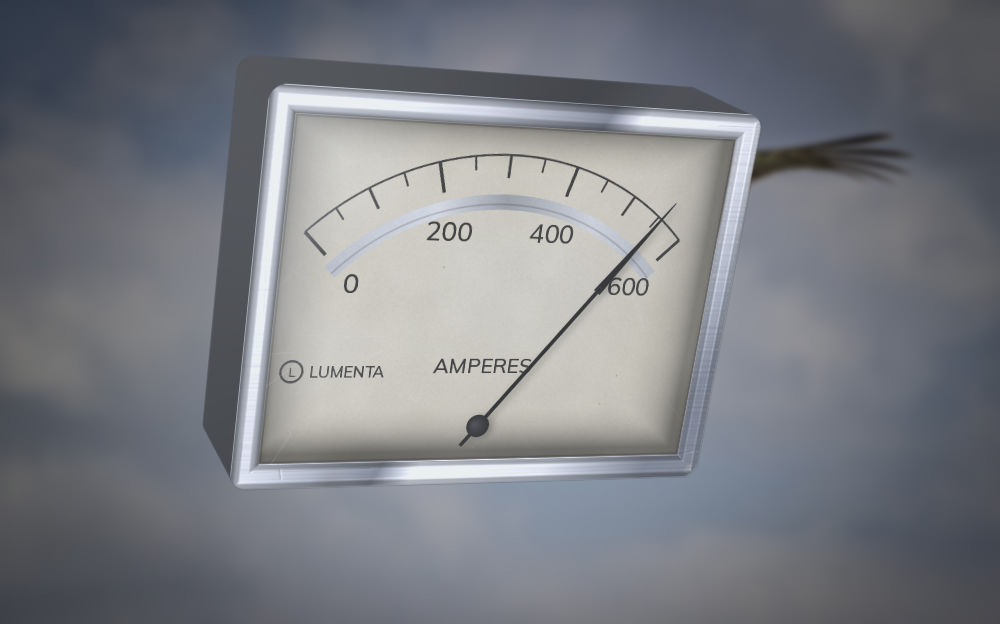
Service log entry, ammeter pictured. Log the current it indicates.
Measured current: 550 A
